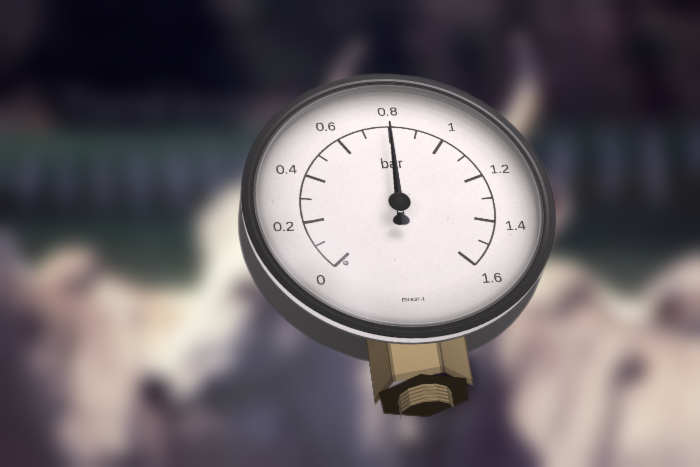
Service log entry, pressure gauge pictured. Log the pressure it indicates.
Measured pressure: 0.8 bar
